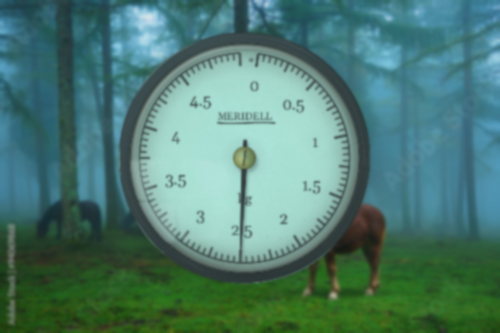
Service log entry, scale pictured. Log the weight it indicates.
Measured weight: 2.5 kg
